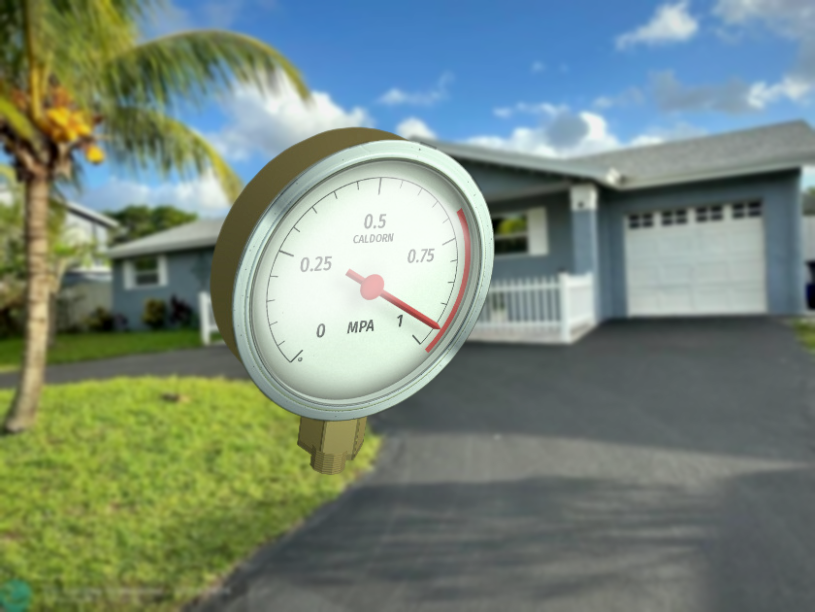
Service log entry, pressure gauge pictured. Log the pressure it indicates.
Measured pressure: 0.95 MPa
